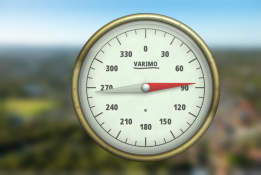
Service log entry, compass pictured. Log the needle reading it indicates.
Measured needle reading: 85 °
